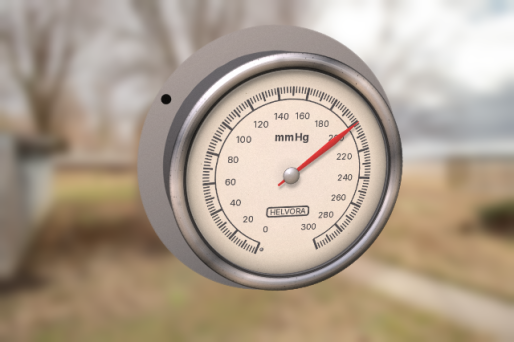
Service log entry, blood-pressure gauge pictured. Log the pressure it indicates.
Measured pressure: 200 mmHg
